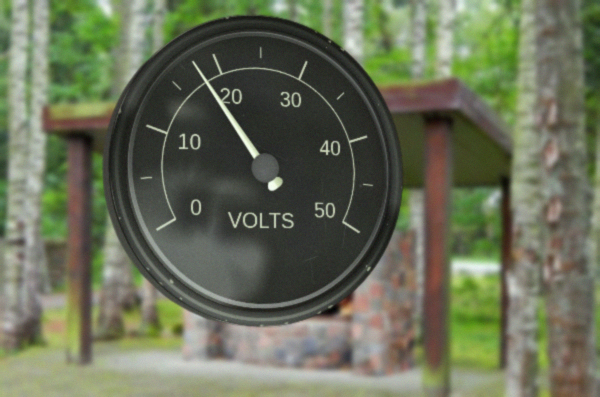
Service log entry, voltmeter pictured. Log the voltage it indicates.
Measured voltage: 17.5 V
